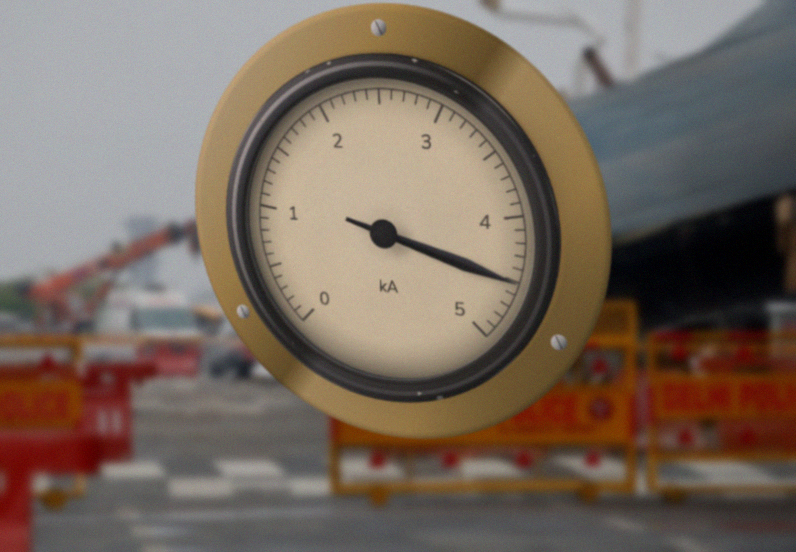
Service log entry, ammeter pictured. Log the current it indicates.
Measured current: 4.5 kA
